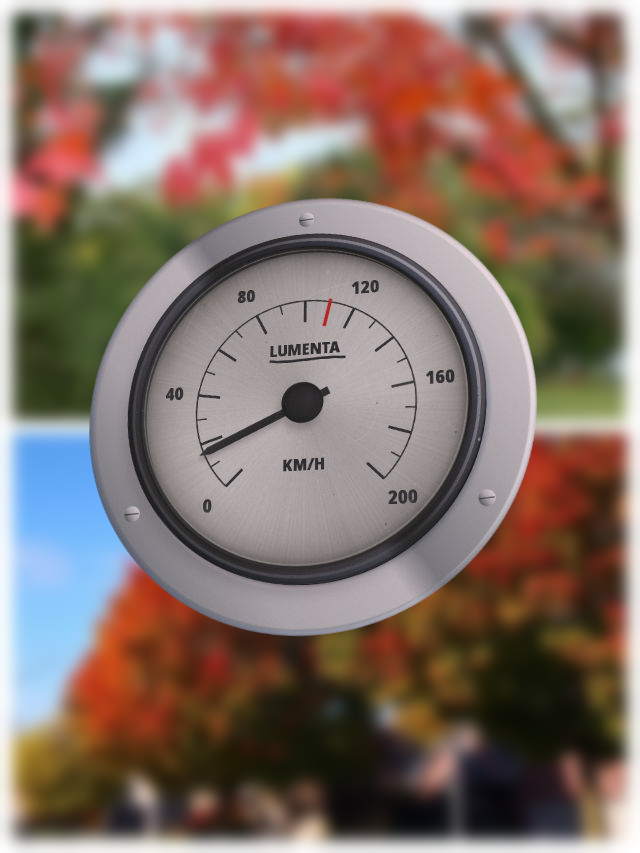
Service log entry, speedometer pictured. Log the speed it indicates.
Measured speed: 15 km/h
